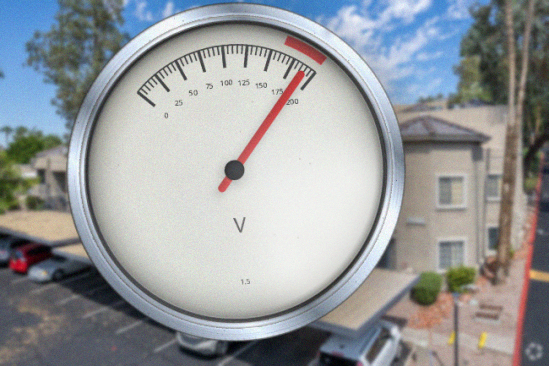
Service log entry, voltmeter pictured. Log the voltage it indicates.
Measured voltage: 190 V
